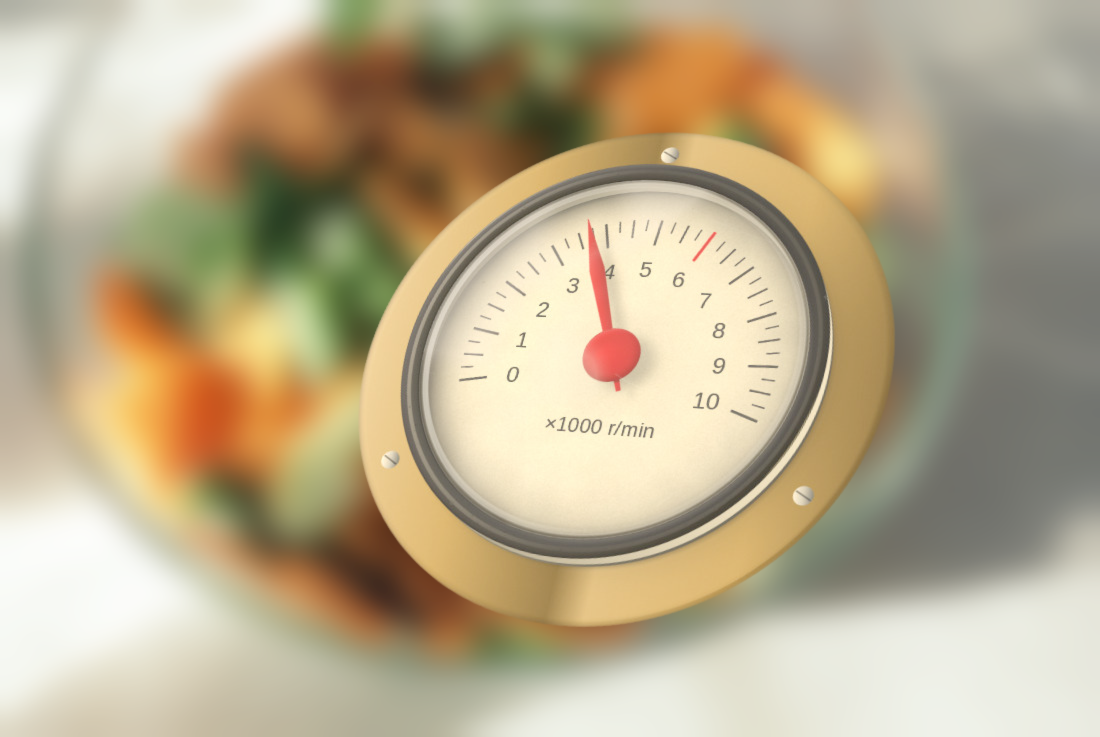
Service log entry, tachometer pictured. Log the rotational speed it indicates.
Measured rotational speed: 3750 rpm
